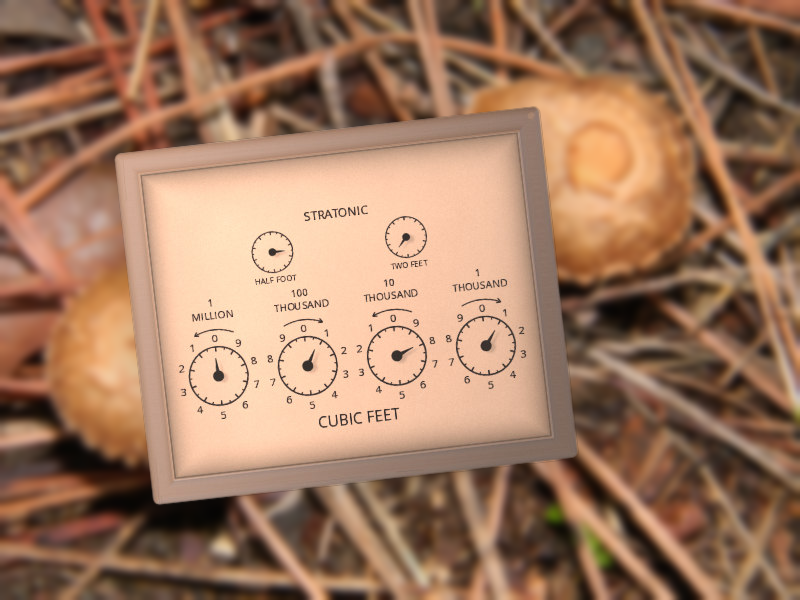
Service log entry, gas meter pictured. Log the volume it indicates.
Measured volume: 8100 ft³
